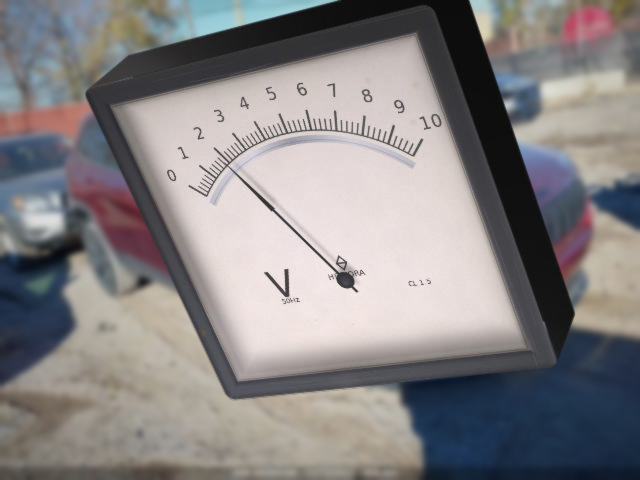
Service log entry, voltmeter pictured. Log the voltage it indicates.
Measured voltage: 2 V
